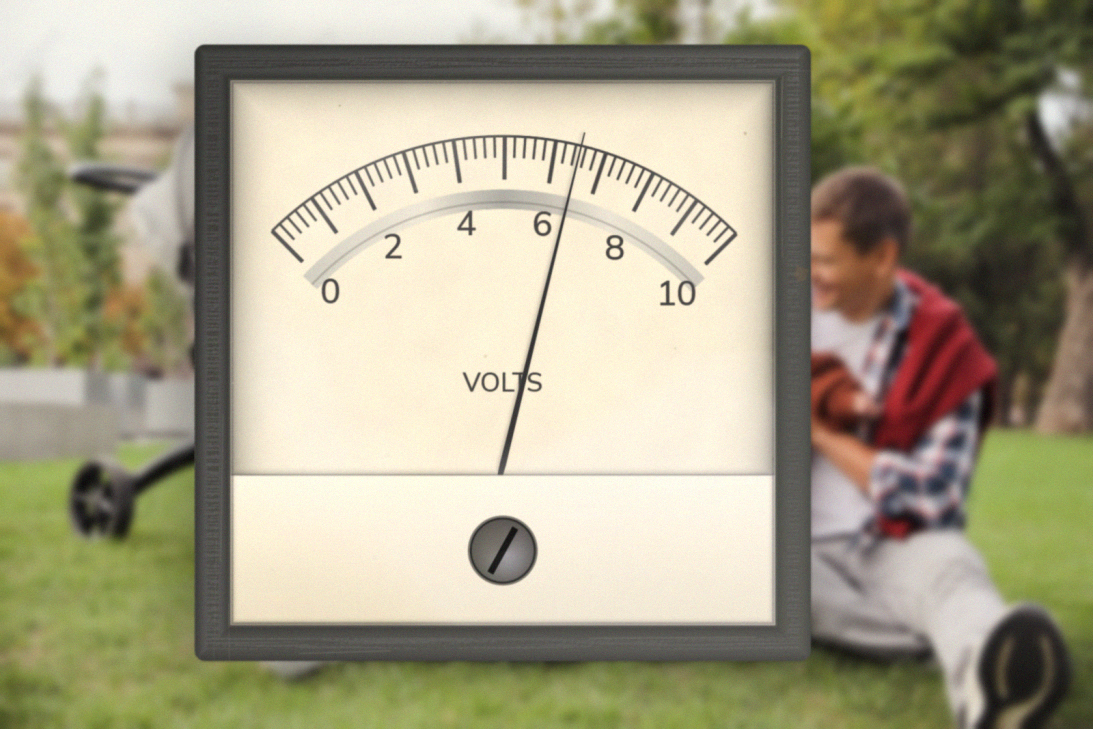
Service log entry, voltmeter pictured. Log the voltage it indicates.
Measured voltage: 6.5 V
